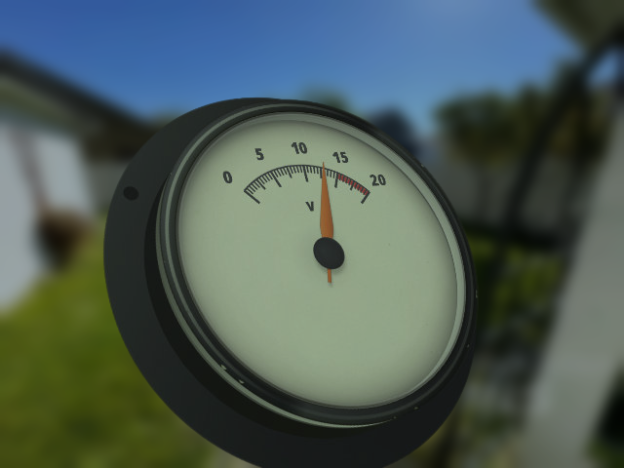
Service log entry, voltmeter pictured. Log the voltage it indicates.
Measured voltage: 12.5 V
